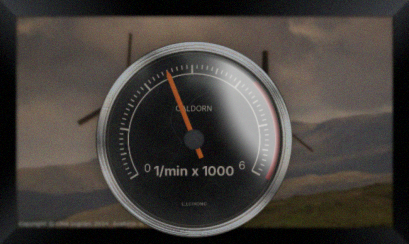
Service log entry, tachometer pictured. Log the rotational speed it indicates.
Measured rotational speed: 2500 rpm
